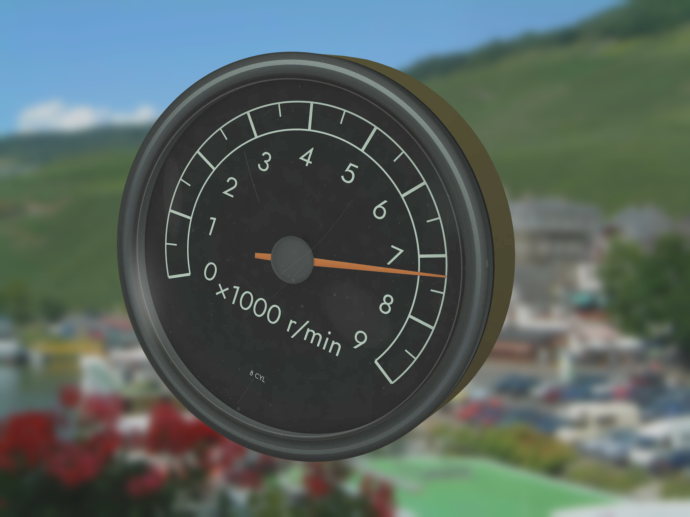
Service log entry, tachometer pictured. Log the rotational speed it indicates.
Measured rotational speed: 7250 rpm
